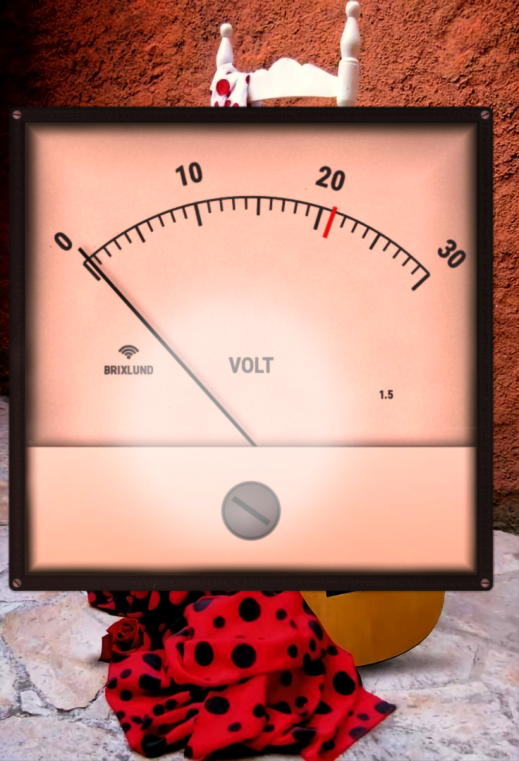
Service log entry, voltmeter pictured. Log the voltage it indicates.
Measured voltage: 0.5 V
